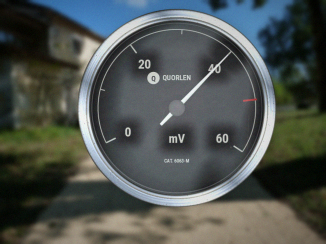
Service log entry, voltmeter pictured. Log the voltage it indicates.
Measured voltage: 40 mV
